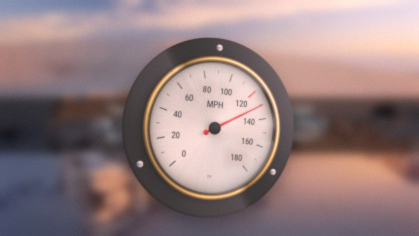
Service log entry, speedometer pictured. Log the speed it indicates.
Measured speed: 130 mph
